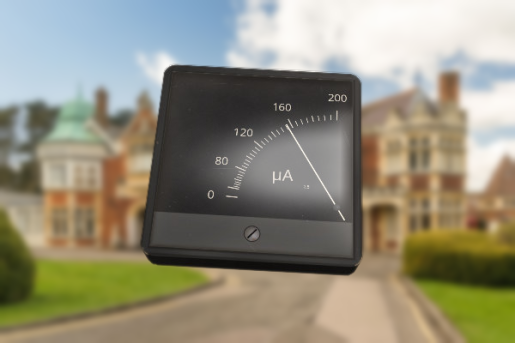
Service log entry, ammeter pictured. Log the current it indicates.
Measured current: 155 µA
